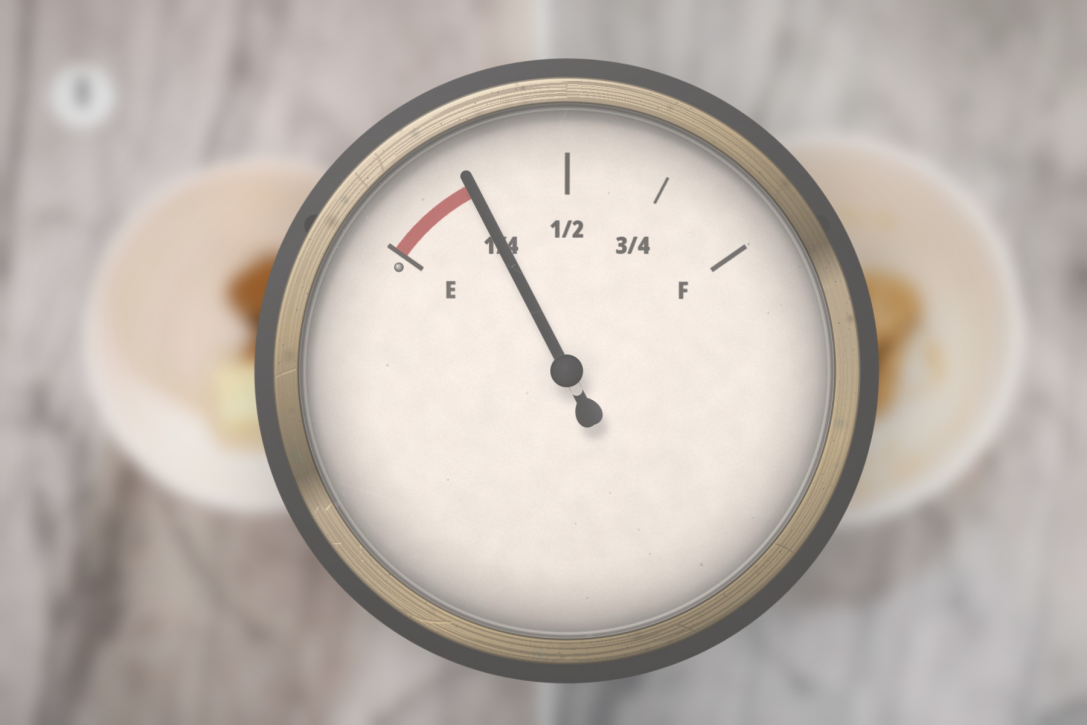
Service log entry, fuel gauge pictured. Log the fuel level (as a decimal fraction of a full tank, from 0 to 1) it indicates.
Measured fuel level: 0.25
